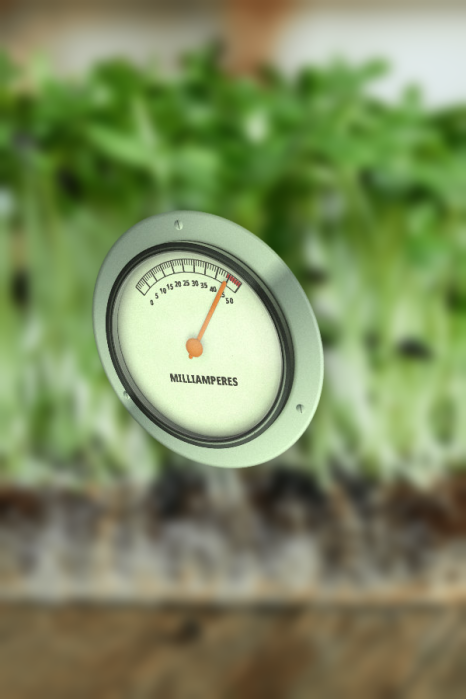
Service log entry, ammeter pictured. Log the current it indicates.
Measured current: 45 mA
